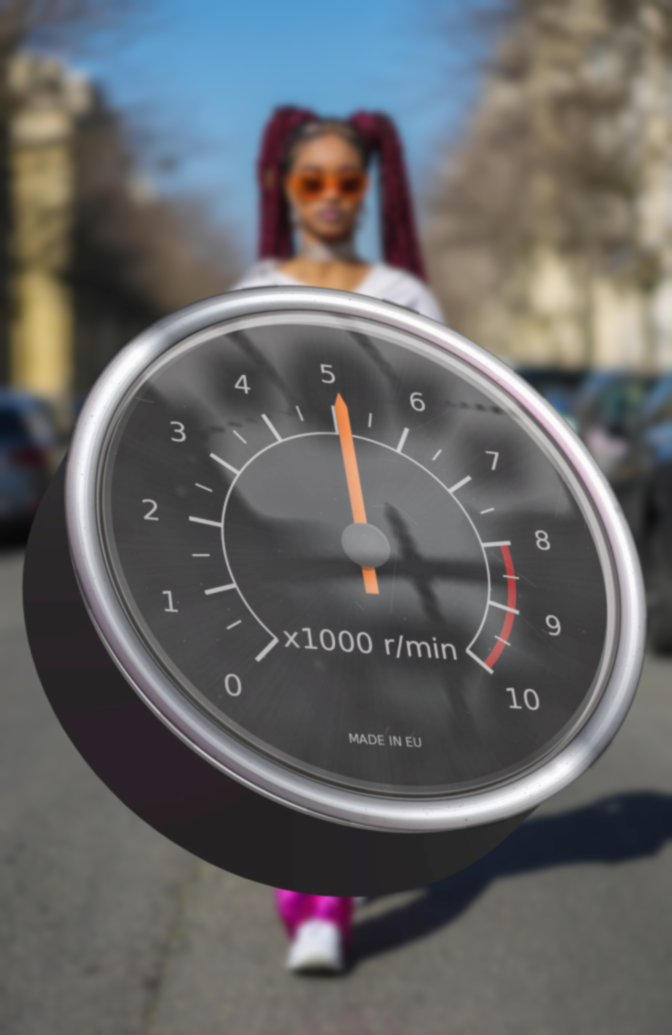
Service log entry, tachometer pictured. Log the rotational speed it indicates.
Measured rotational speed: 5000 rpm
